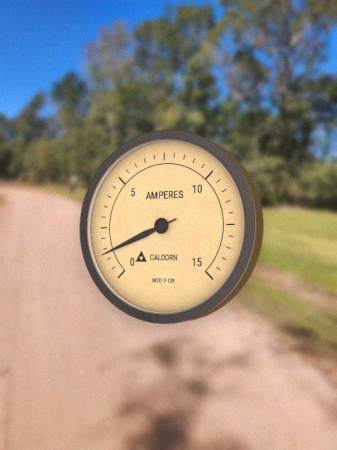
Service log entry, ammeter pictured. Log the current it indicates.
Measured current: 1.25 A
